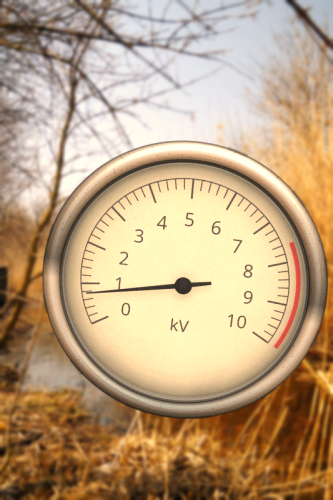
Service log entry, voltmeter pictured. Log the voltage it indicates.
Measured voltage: 0.8 kV
